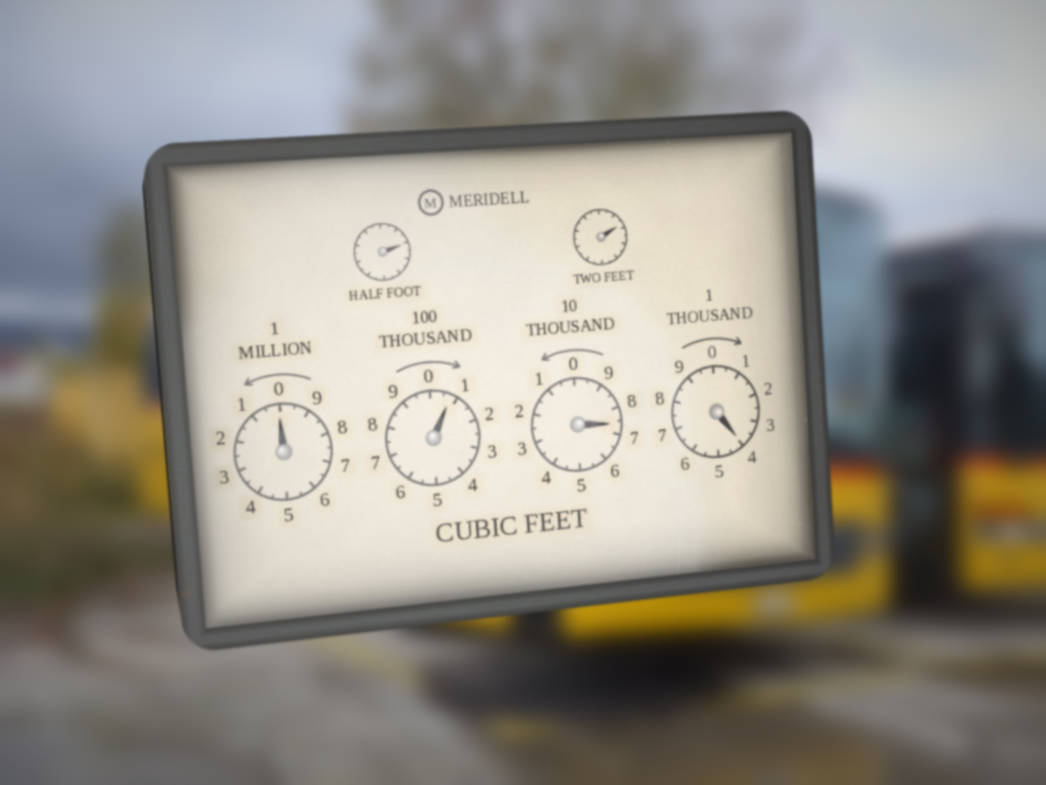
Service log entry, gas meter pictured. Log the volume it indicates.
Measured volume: 7400 ft³
